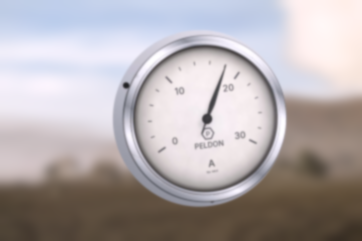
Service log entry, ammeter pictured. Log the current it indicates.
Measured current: 18 A
